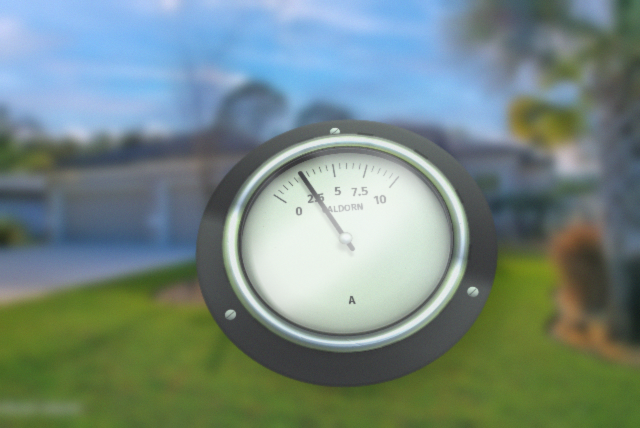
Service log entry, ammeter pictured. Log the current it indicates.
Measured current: 2.5 A
